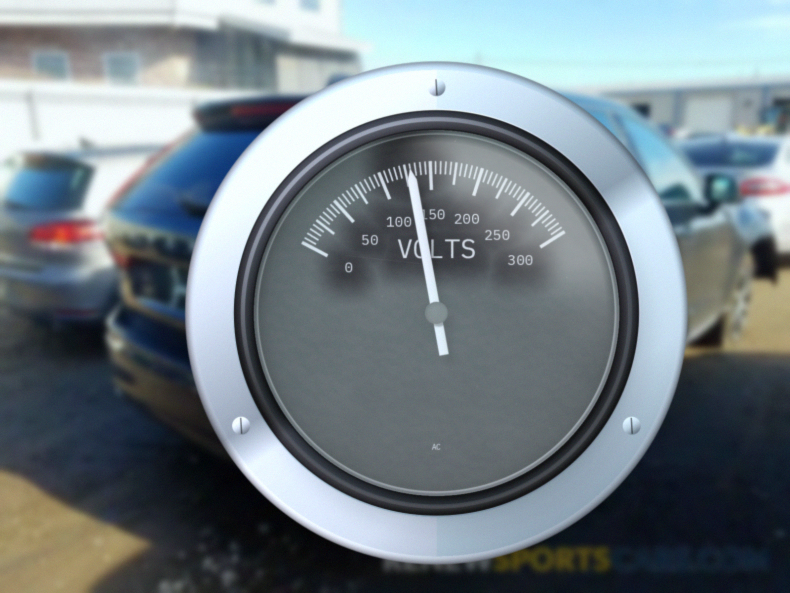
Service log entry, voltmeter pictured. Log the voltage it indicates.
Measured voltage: 130 V
